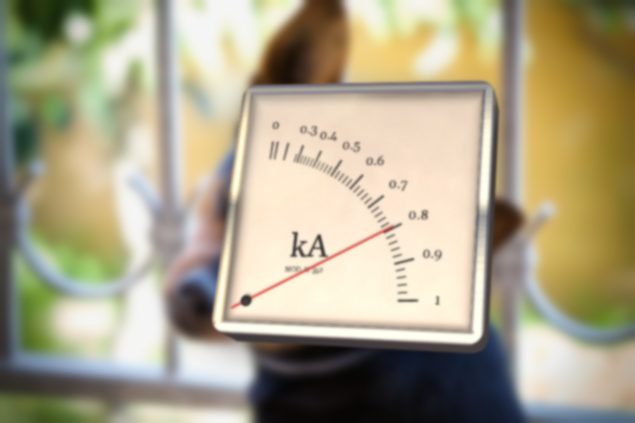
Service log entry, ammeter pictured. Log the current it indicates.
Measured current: 0.8 kA
